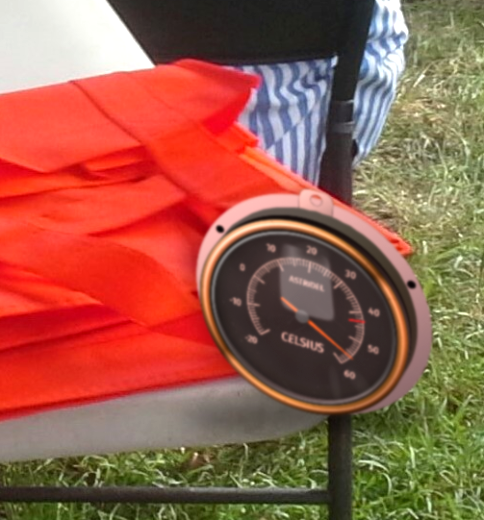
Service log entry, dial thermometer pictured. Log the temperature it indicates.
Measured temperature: 55 °C
